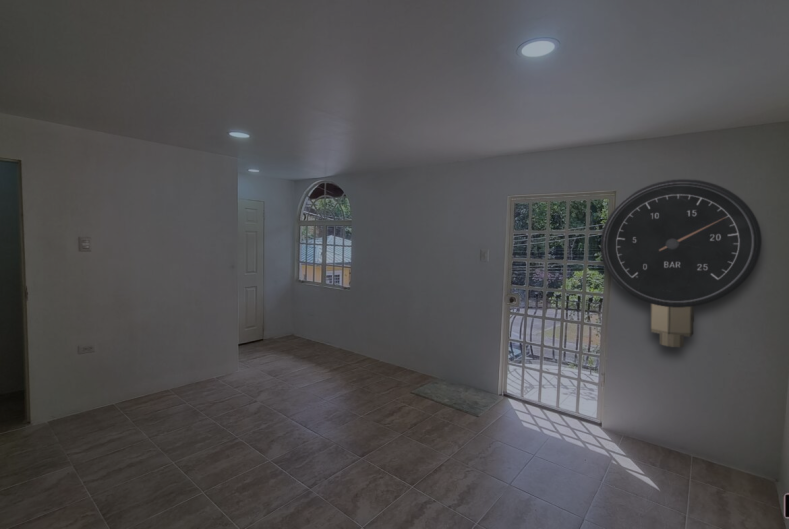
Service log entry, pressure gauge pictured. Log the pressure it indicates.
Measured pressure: 18 bar
